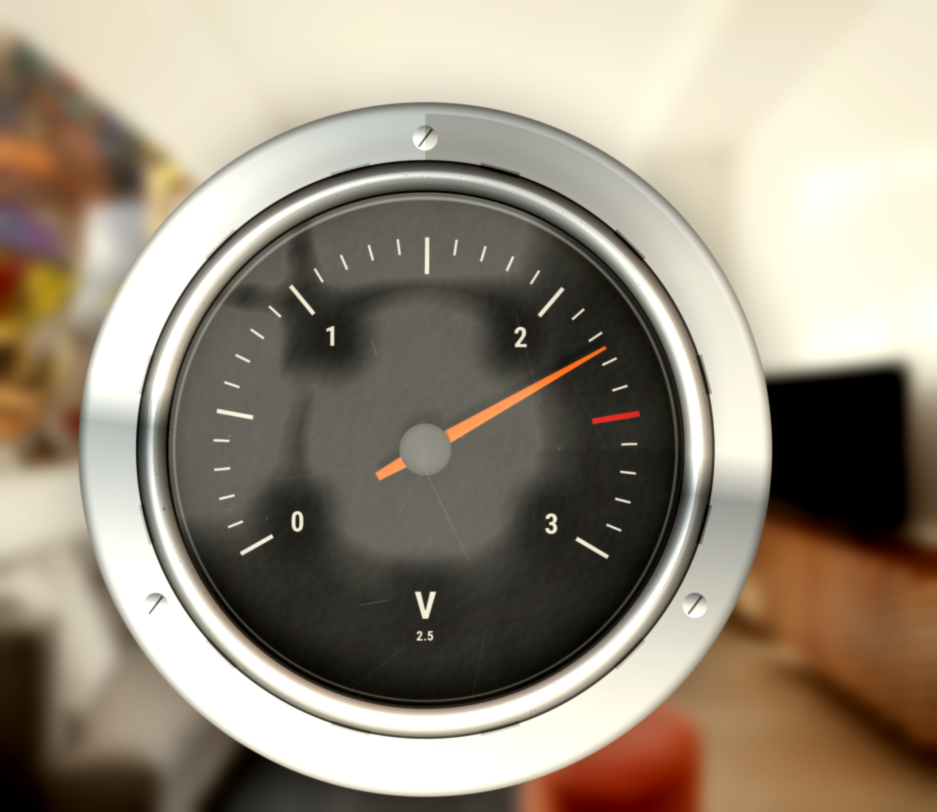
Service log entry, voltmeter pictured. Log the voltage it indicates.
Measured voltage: 2.25 V
